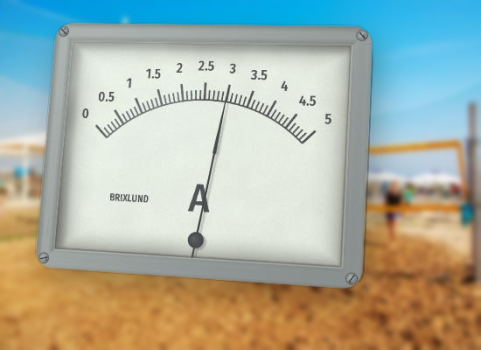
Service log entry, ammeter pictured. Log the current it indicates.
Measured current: 3 A
